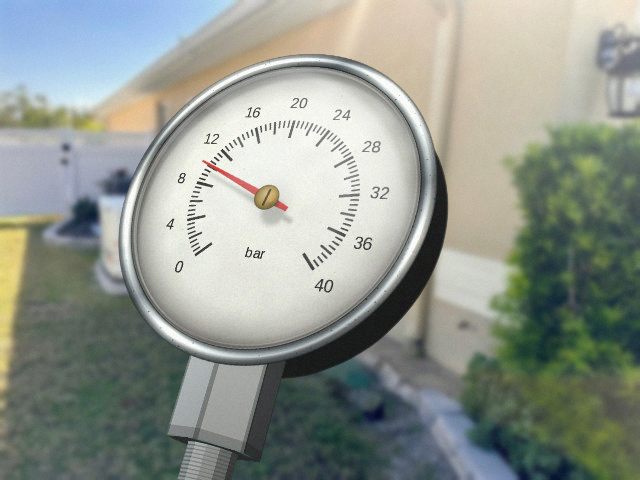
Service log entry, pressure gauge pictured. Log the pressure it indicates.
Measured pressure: 10 bar
